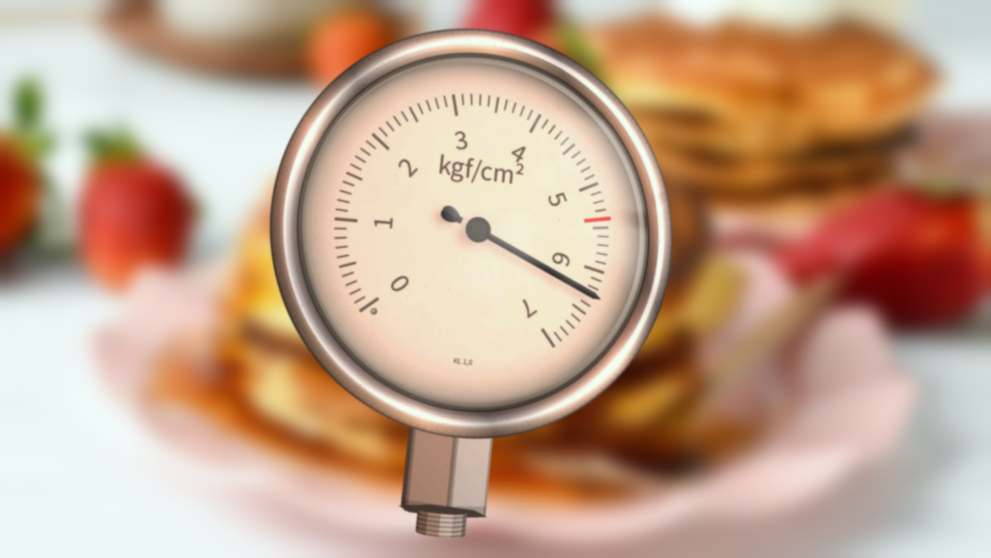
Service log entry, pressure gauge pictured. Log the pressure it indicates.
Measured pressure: 6.3 kg/cm²
